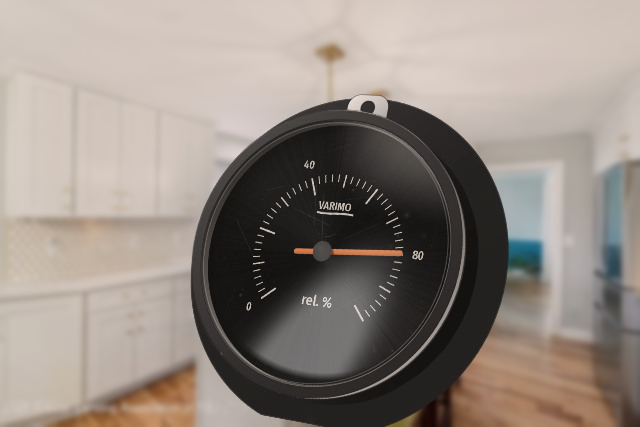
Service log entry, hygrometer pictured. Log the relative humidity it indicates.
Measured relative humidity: 80 %
